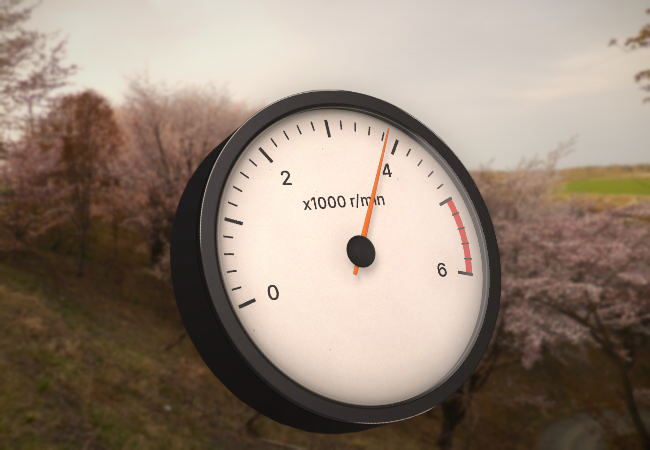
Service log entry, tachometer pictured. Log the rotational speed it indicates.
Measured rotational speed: 3800 rpm
